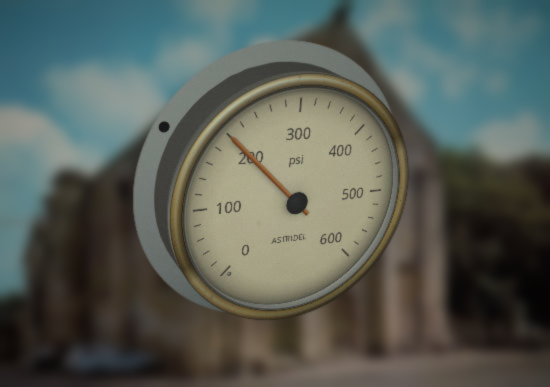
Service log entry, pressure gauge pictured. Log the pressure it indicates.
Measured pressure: 200 psi
